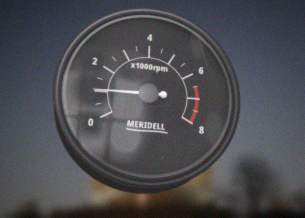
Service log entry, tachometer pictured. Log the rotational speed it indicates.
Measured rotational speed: 1000 rpm
